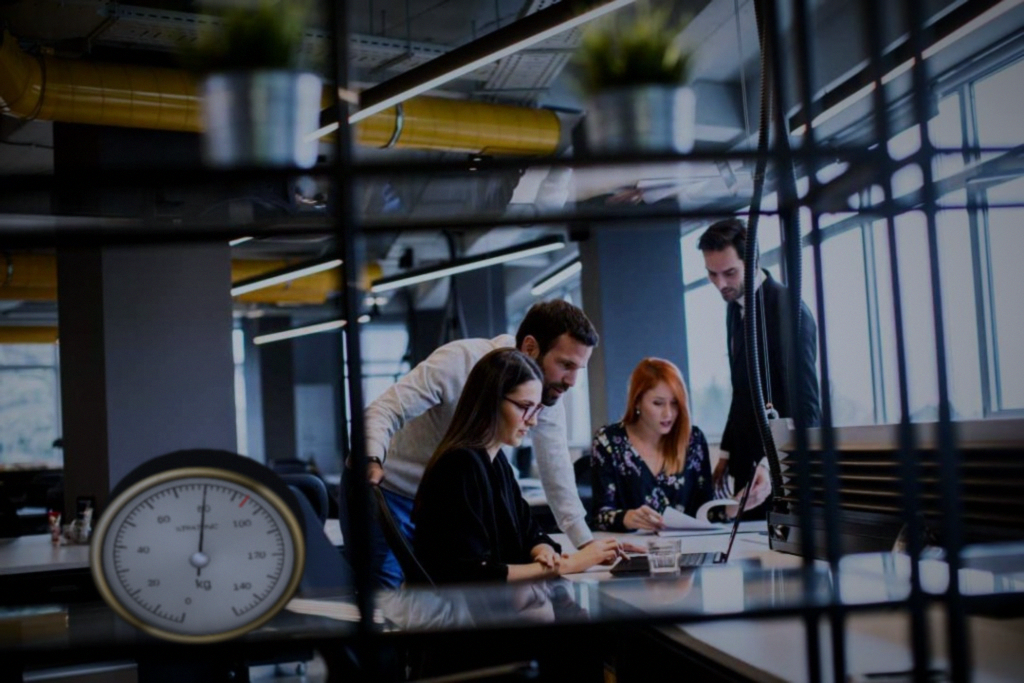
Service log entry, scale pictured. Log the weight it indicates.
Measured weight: 80 kg
